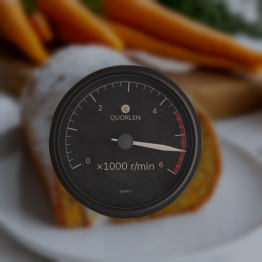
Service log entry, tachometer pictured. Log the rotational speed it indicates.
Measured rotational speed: 5400 rpm
